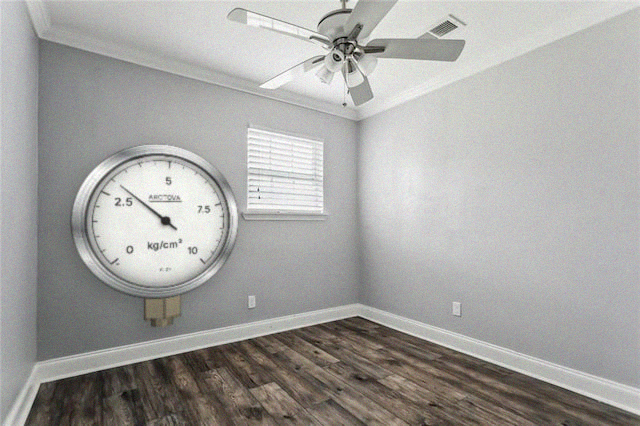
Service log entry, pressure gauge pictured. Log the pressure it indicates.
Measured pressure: 3 kg/cm²
